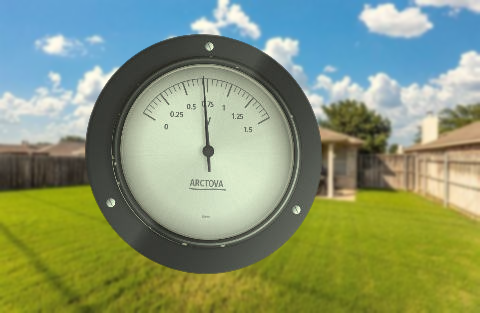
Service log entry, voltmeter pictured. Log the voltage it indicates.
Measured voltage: 0.7 V
